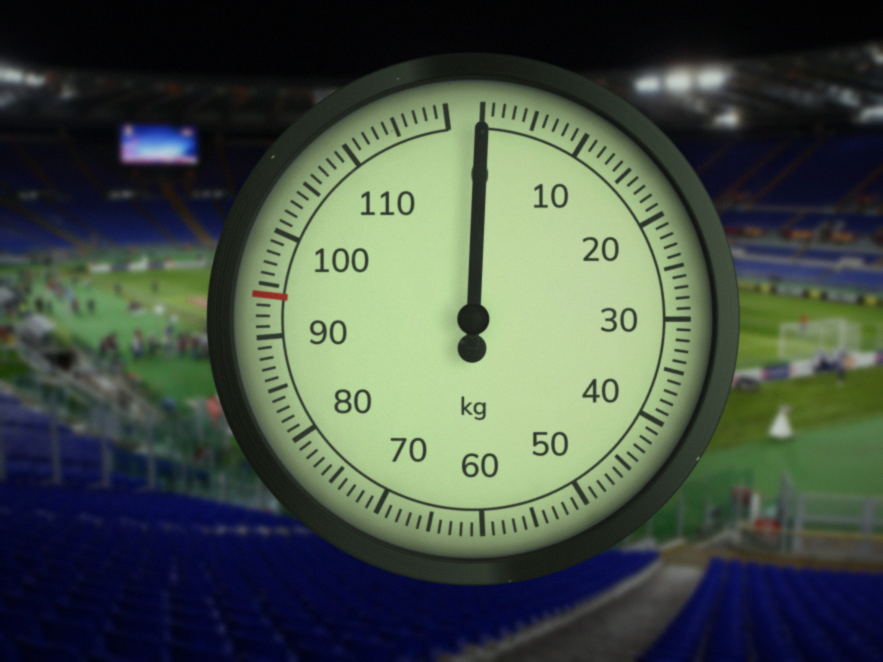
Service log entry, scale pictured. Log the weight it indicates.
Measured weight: 0 kg
